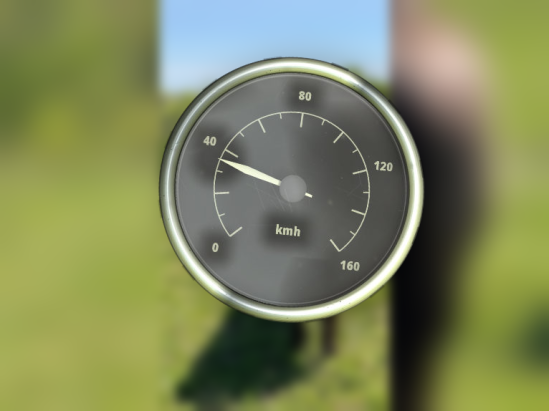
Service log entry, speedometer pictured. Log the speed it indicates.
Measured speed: 35 km/h
